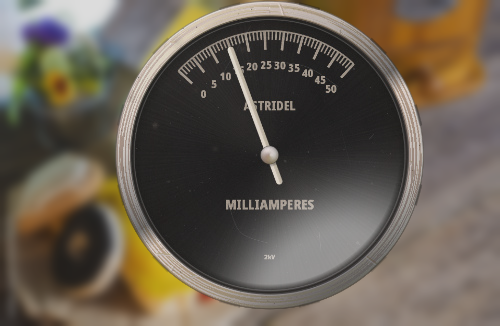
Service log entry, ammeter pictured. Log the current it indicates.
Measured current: 15 mA
